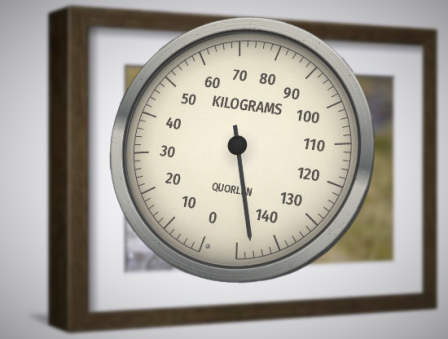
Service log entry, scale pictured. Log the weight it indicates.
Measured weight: 146 kg
